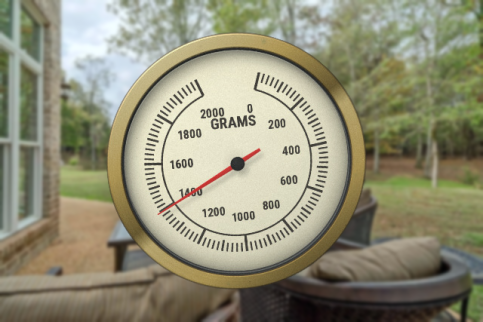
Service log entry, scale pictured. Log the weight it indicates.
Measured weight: 1400 g
